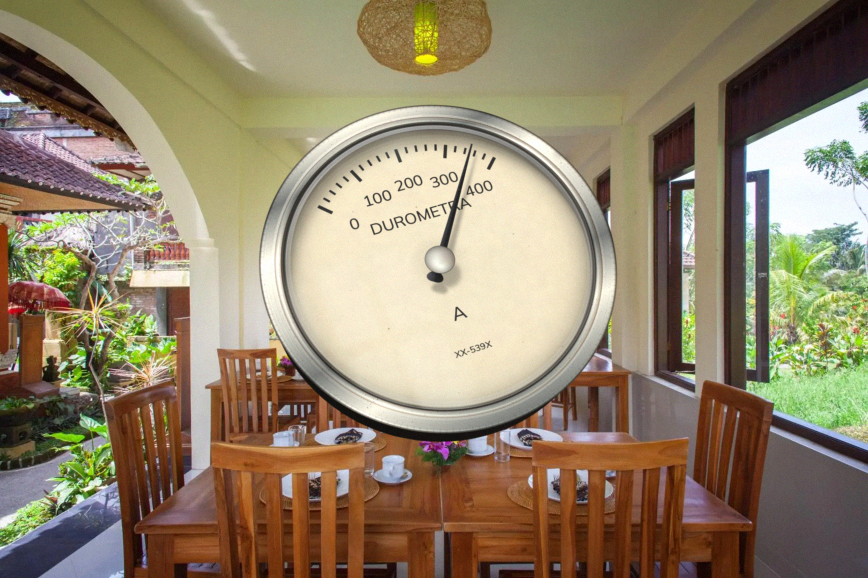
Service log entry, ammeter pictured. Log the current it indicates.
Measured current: 350 A
